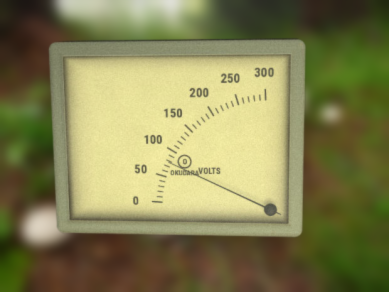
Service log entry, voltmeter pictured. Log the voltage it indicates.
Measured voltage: 80 V
